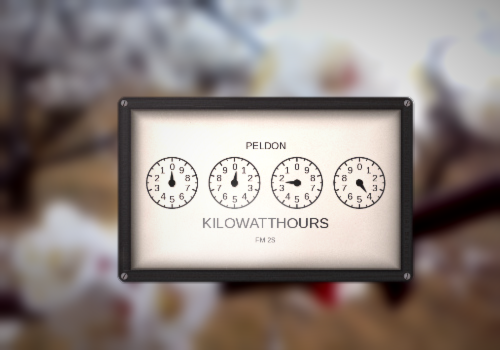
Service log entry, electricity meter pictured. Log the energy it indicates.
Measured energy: 24 kWh
